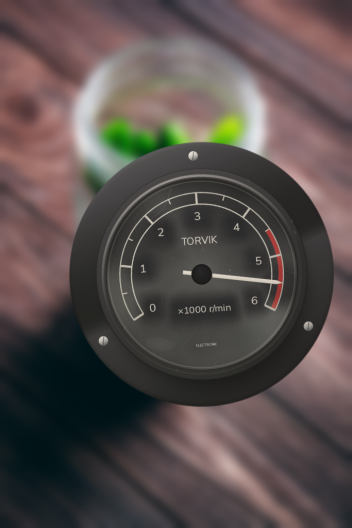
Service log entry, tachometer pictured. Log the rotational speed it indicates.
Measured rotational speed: 5500 rpm
